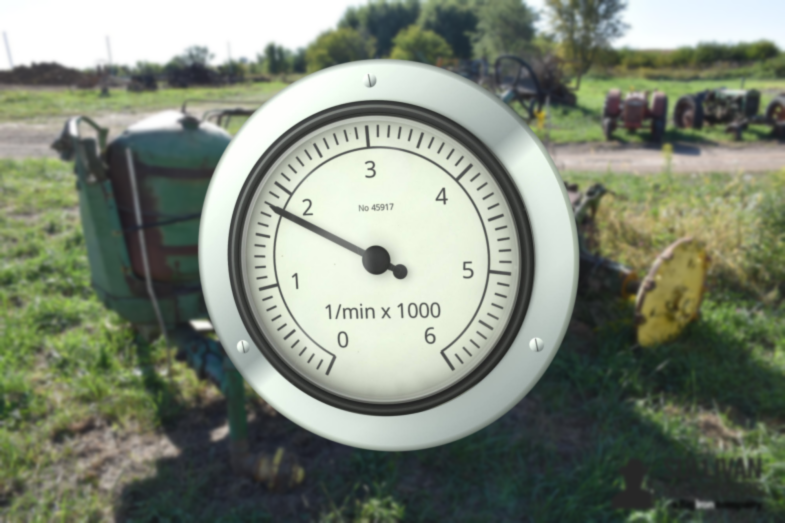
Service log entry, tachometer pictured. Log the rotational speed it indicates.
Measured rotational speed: 1800 rpm
